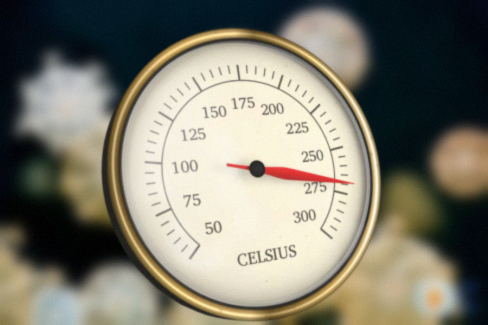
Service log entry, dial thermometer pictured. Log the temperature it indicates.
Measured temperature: 270 °C
